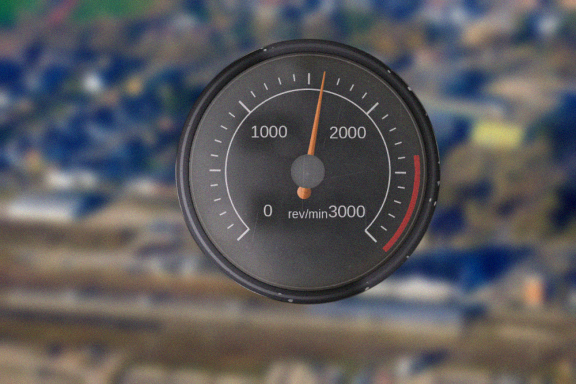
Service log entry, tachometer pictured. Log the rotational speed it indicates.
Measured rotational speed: 1600 rpm
